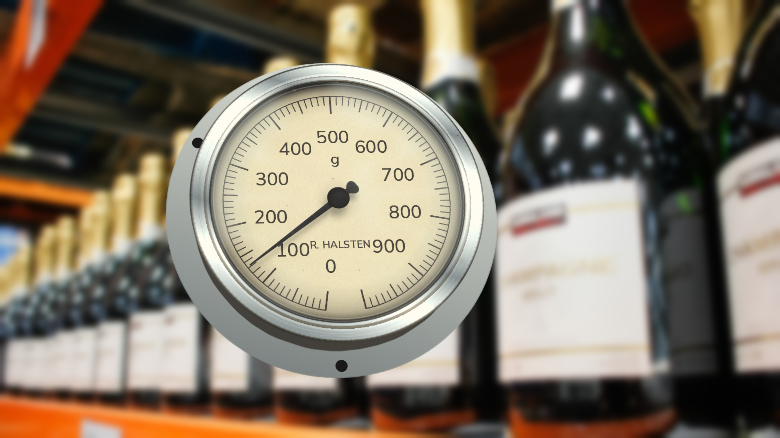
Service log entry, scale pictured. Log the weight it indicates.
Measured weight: 130 g
